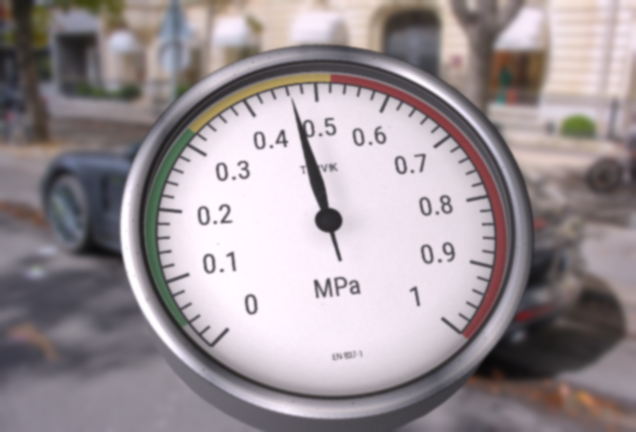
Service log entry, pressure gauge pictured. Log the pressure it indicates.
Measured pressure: 0.46 MPa
